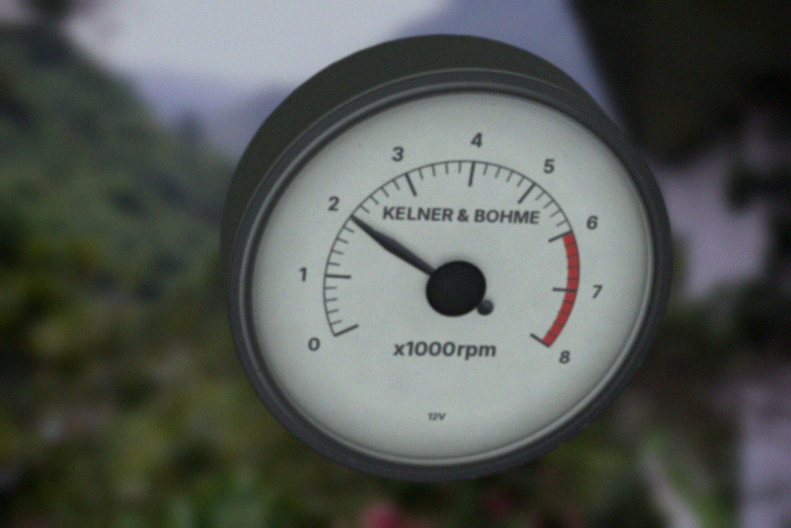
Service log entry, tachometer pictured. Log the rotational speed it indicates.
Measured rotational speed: 2000 rpm
